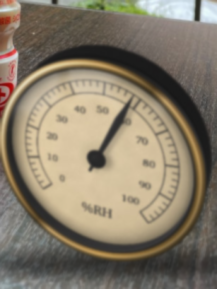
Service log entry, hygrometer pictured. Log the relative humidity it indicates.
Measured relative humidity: 58 %
